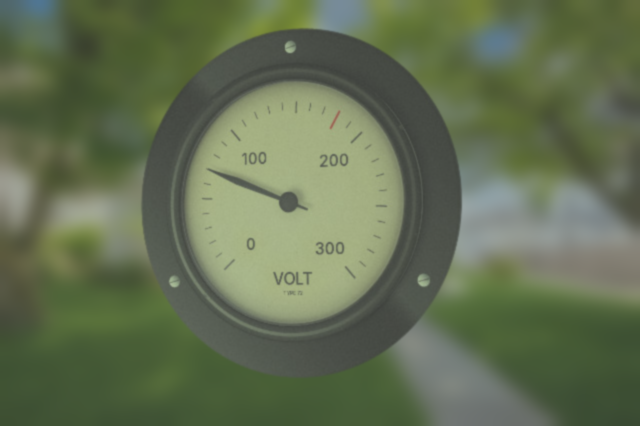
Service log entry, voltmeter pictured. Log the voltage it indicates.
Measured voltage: 70 V
